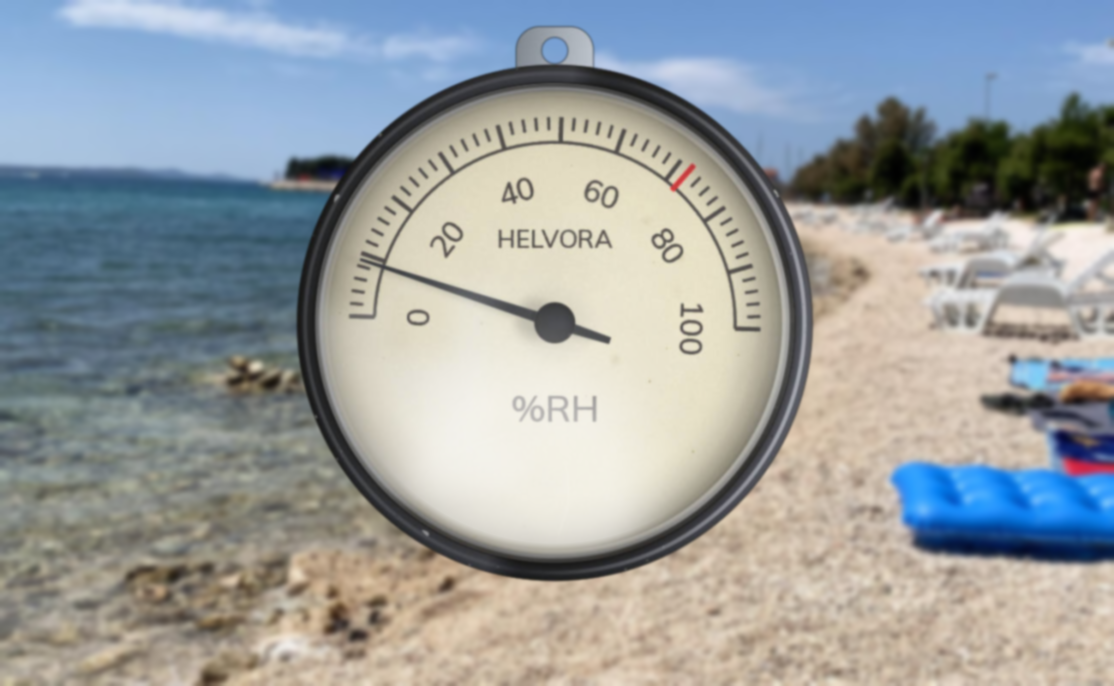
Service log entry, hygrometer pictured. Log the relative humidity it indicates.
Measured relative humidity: 9 %
